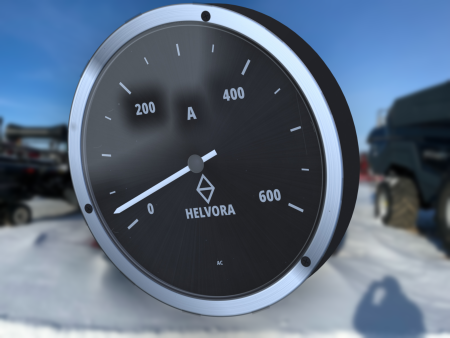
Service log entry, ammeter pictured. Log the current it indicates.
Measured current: 25 A
